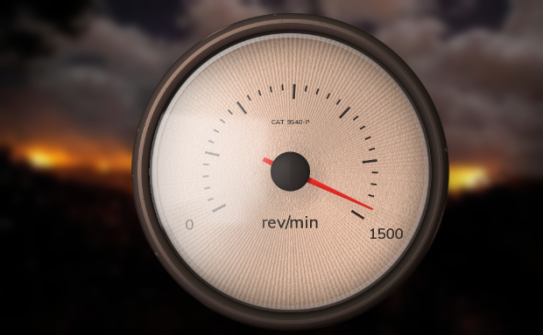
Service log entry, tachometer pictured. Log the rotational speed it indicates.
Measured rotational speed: 1450 rpm
